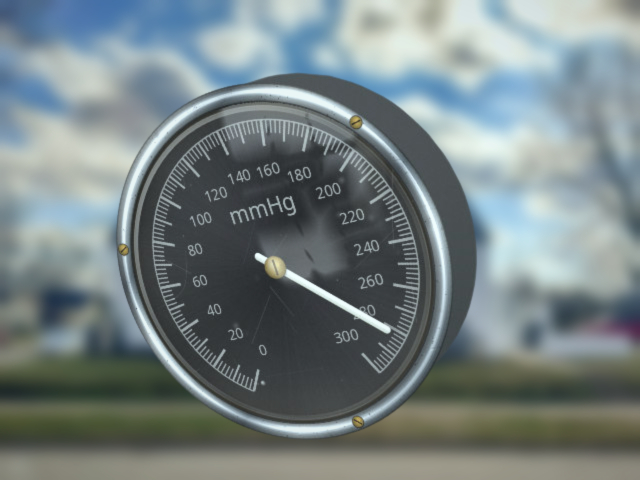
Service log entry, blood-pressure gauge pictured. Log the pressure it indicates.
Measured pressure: 280 mmHg
